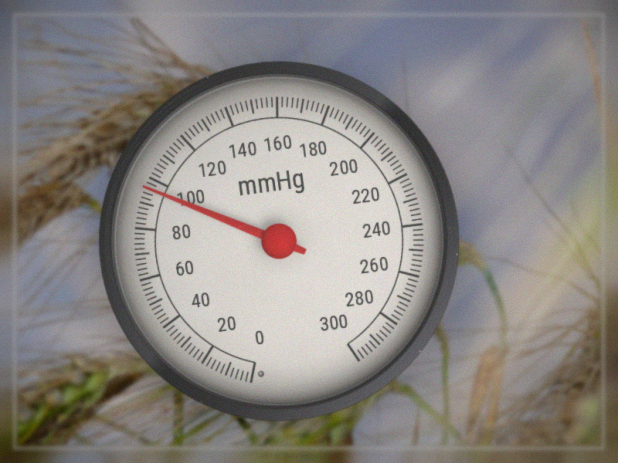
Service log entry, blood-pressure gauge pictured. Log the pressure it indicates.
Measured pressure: 96 mmHg
